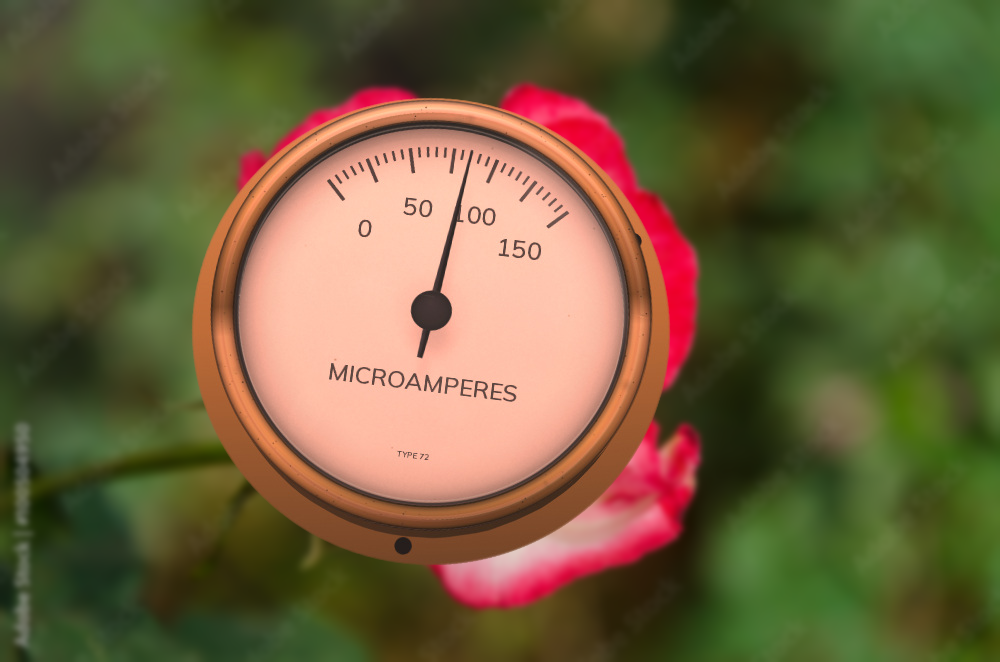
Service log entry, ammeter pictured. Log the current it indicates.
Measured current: 85 µA
